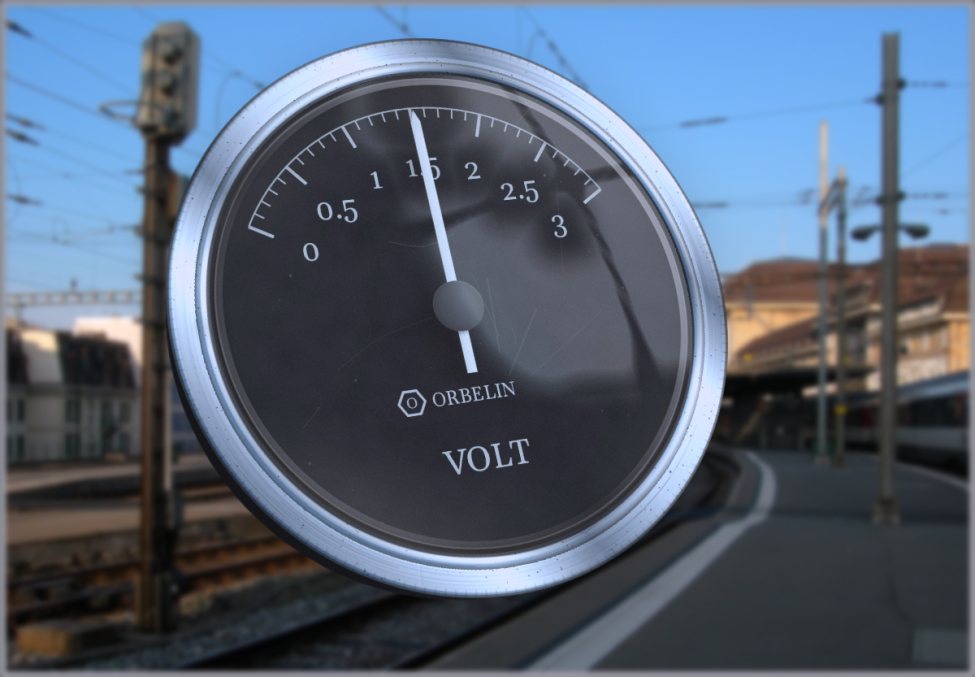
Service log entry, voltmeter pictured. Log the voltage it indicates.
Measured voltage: 1.5 V
